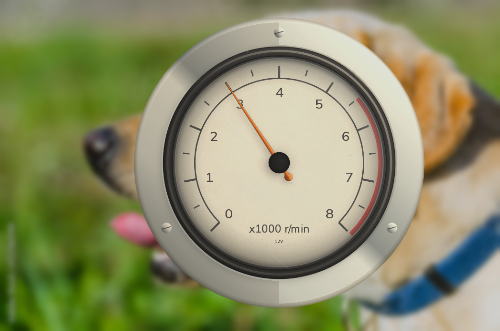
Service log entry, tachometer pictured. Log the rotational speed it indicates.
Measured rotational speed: 3000 rpm
